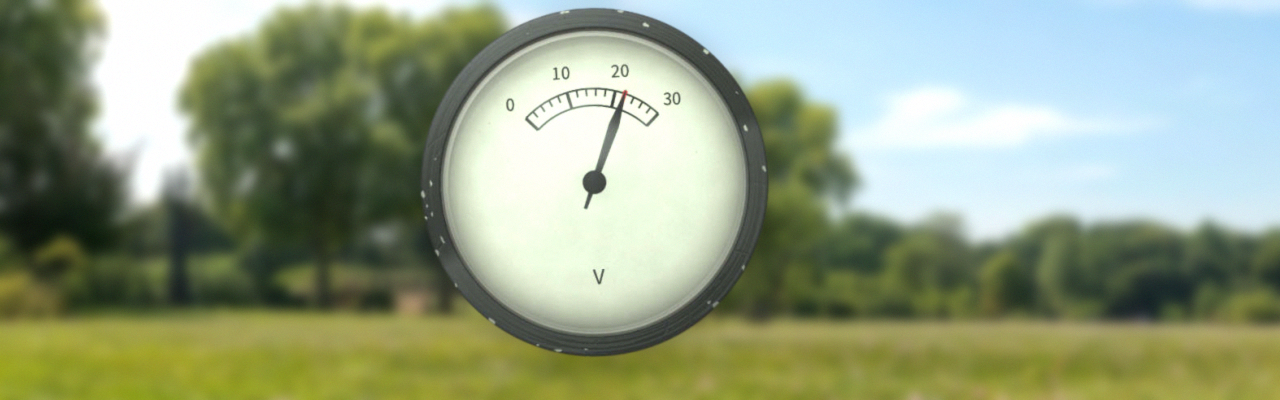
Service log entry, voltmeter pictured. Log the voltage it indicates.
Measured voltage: 22 V
